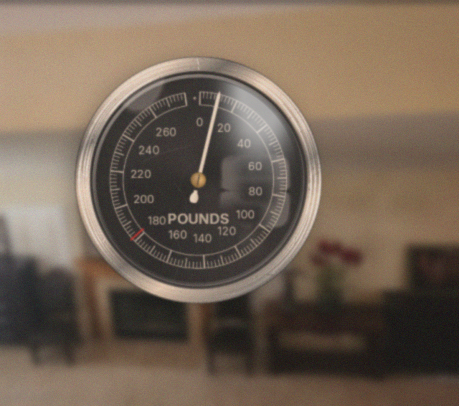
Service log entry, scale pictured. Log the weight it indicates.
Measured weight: 10 lb
